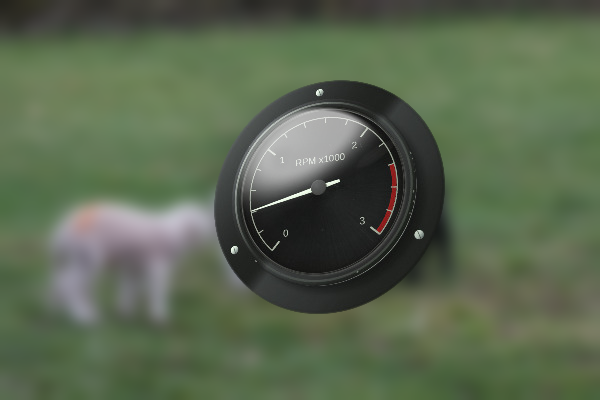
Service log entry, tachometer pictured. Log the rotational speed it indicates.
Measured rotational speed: 400 rpm
